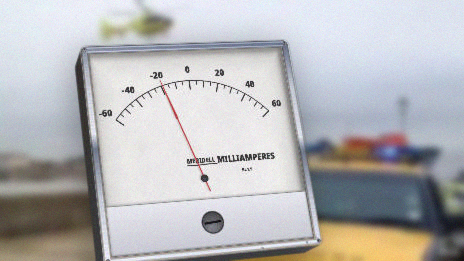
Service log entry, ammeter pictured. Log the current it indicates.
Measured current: -20 mA
